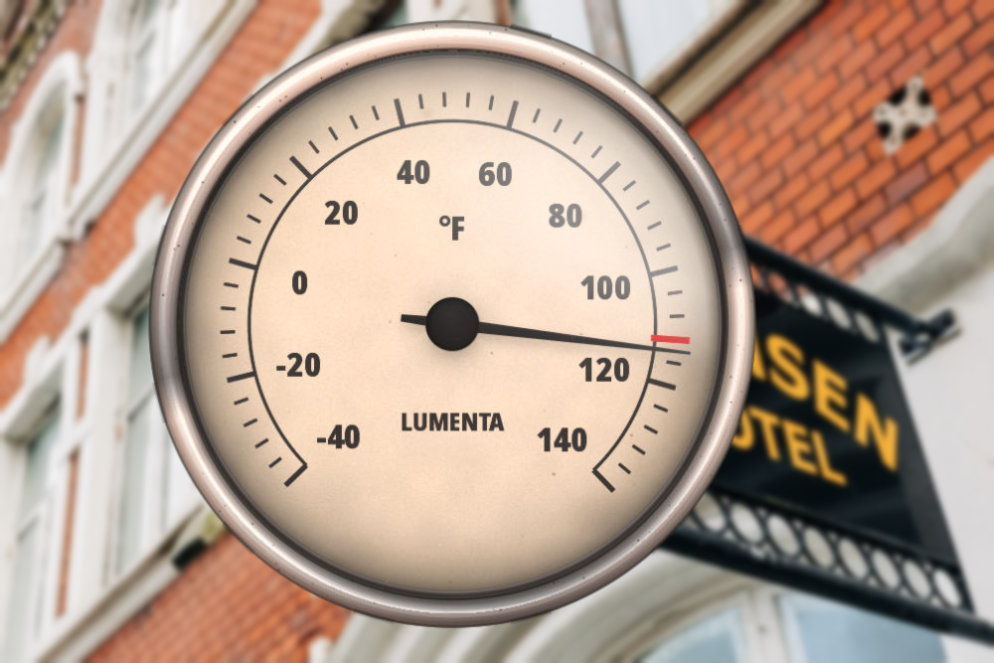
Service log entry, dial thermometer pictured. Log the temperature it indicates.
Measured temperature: 114 °F
